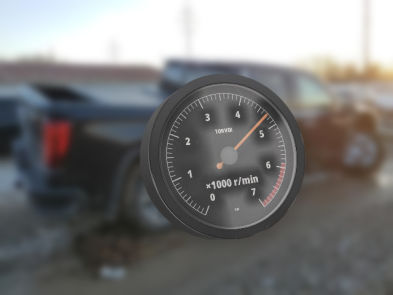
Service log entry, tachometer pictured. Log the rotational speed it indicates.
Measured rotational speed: 4700 rpm
